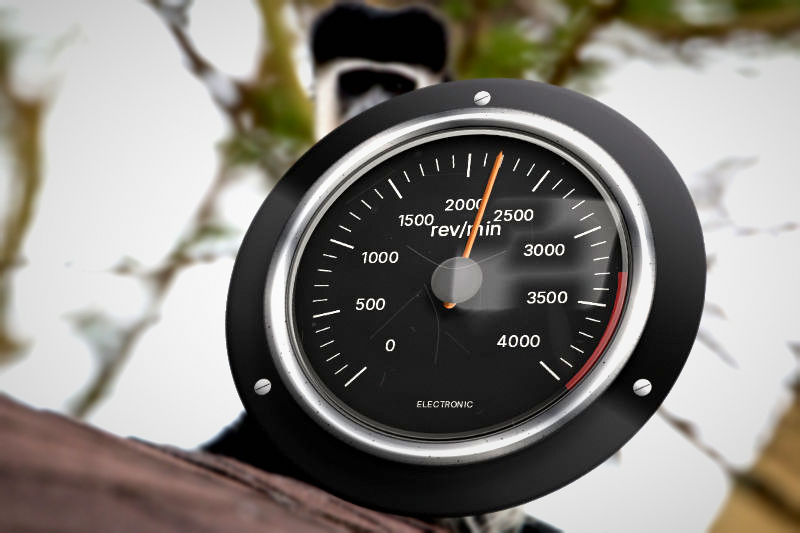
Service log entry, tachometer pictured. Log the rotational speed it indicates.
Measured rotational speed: 2200 rpm
